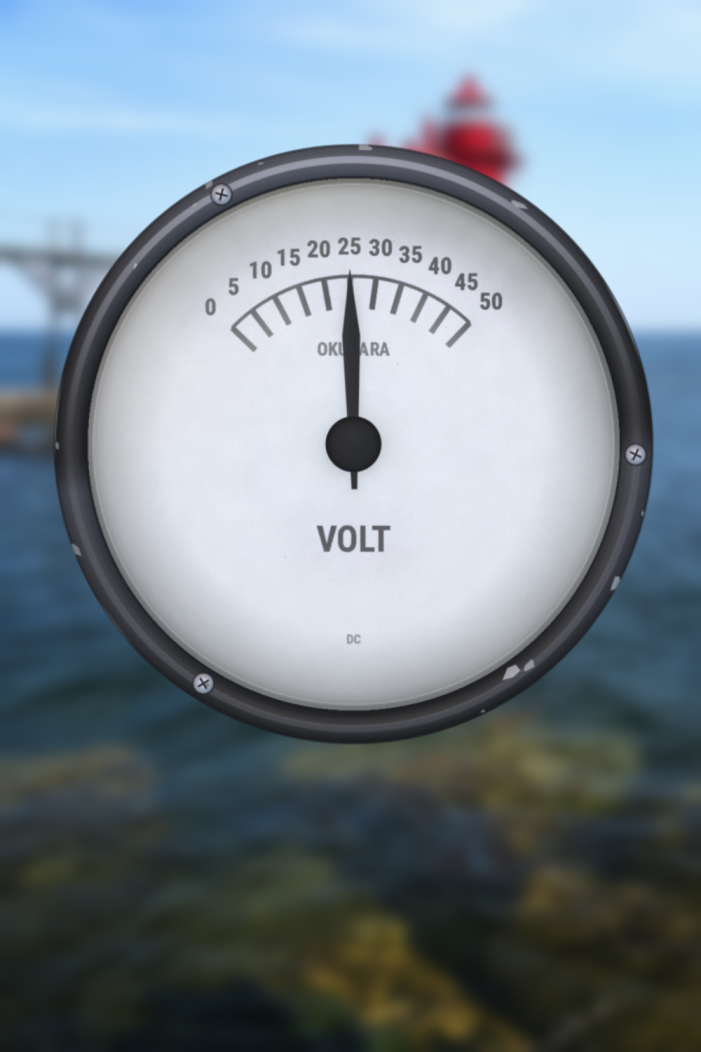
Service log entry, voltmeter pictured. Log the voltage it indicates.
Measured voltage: 25 V
